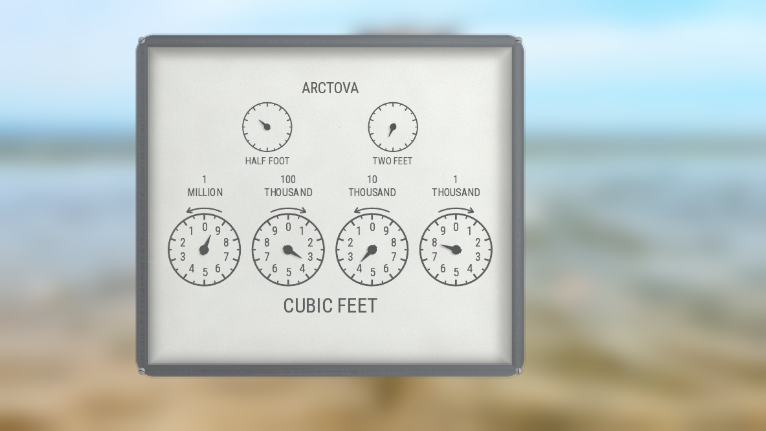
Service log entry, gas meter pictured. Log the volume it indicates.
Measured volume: 933800 ft³
